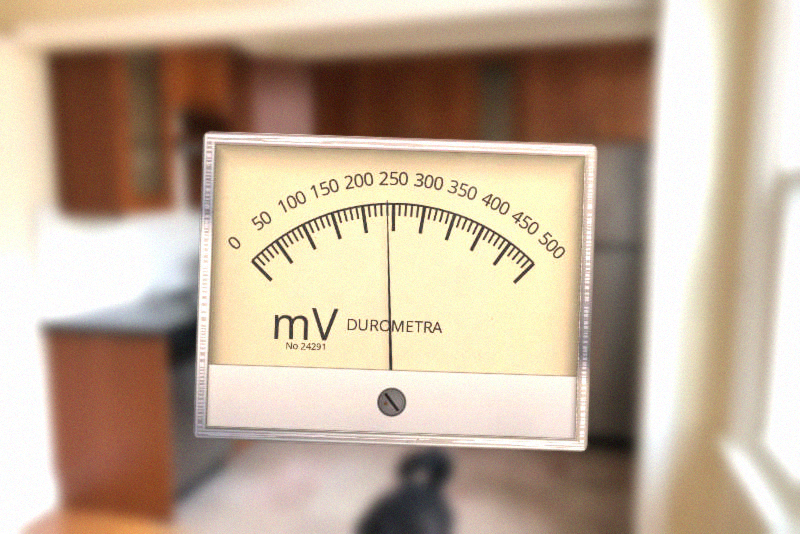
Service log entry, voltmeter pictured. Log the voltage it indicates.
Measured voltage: 240 mV
